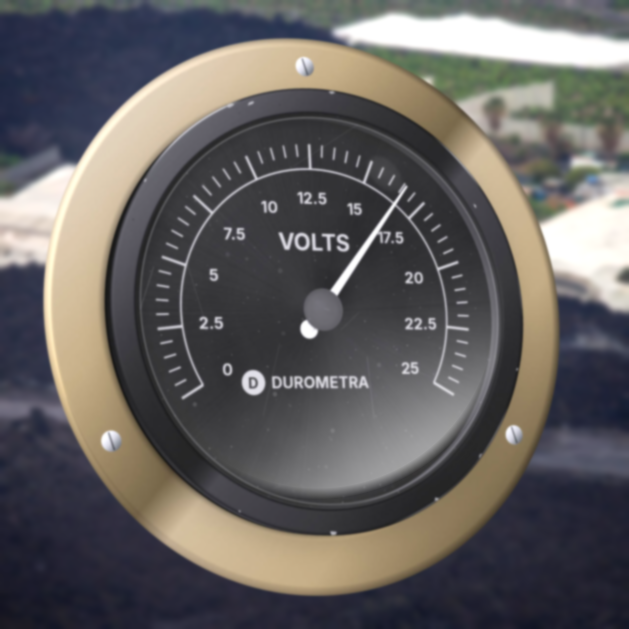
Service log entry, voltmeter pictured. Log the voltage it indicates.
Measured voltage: 16.5 V
